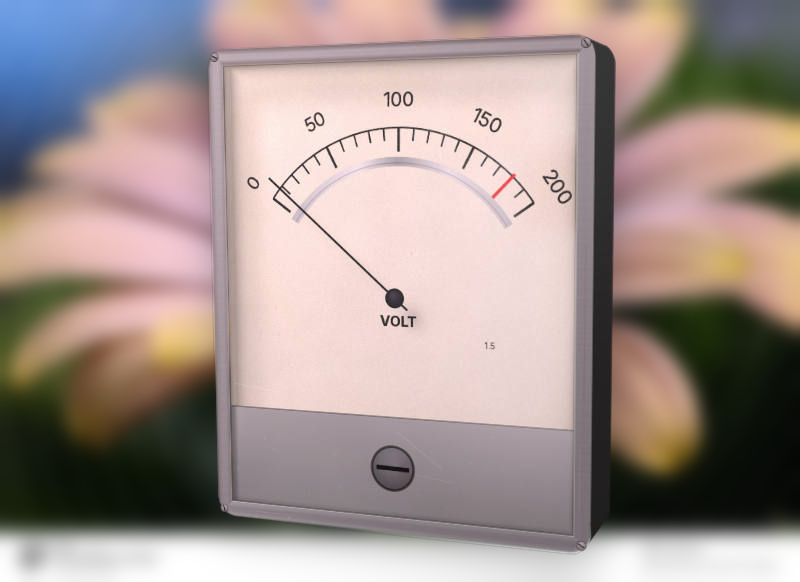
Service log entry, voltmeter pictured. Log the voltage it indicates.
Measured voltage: 10 V
